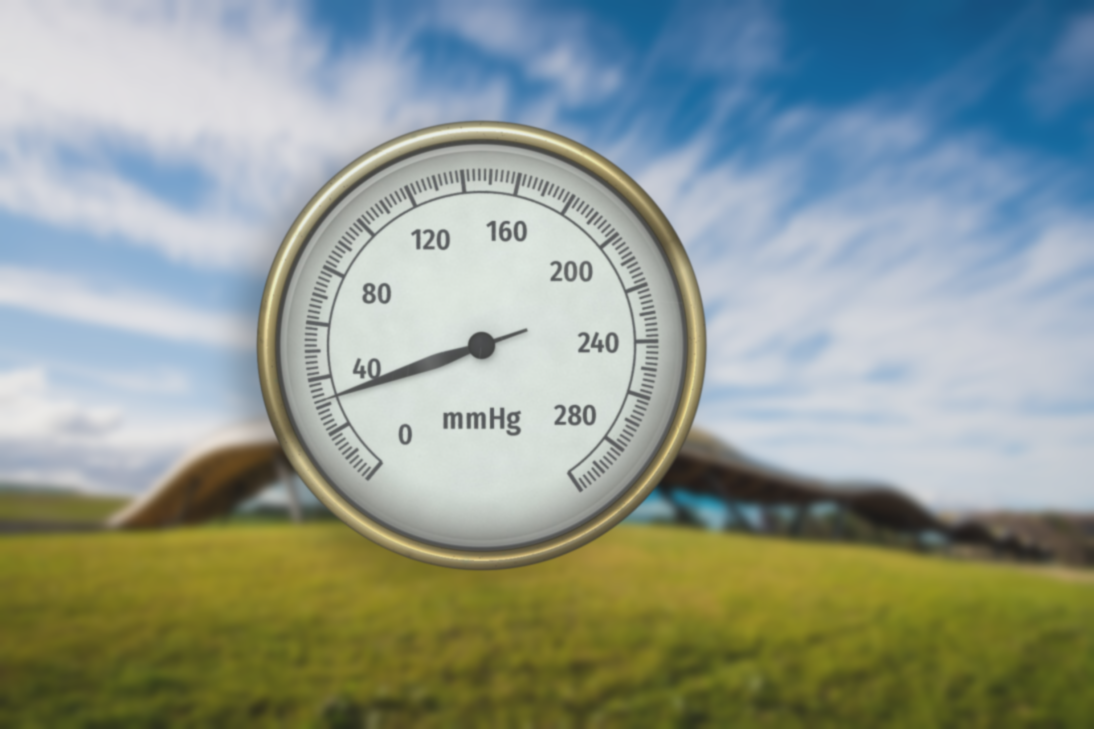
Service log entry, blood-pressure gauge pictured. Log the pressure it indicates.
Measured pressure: 32 mmHg
